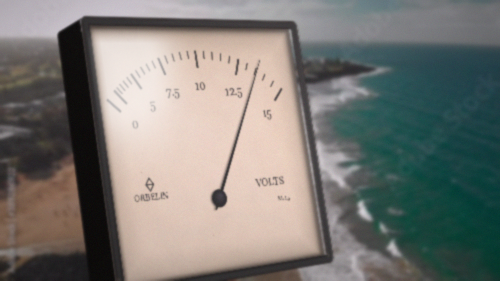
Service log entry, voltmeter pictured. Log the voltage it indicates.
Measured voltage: 13.5 V
